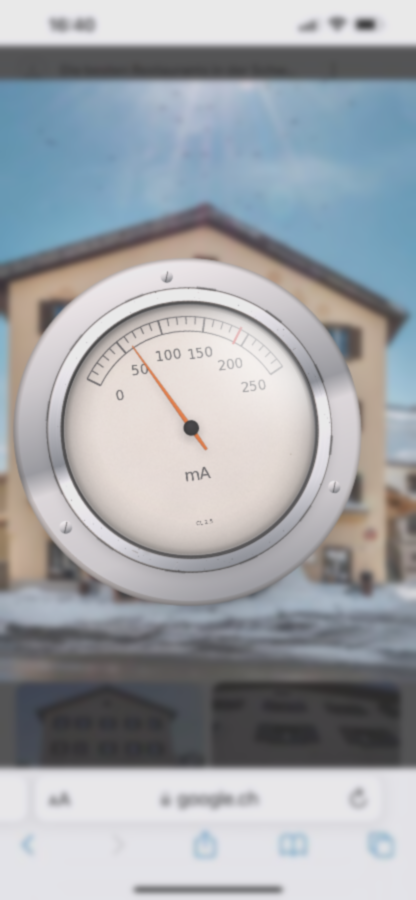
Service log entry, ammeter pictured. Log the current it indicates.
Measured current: 60 mA
